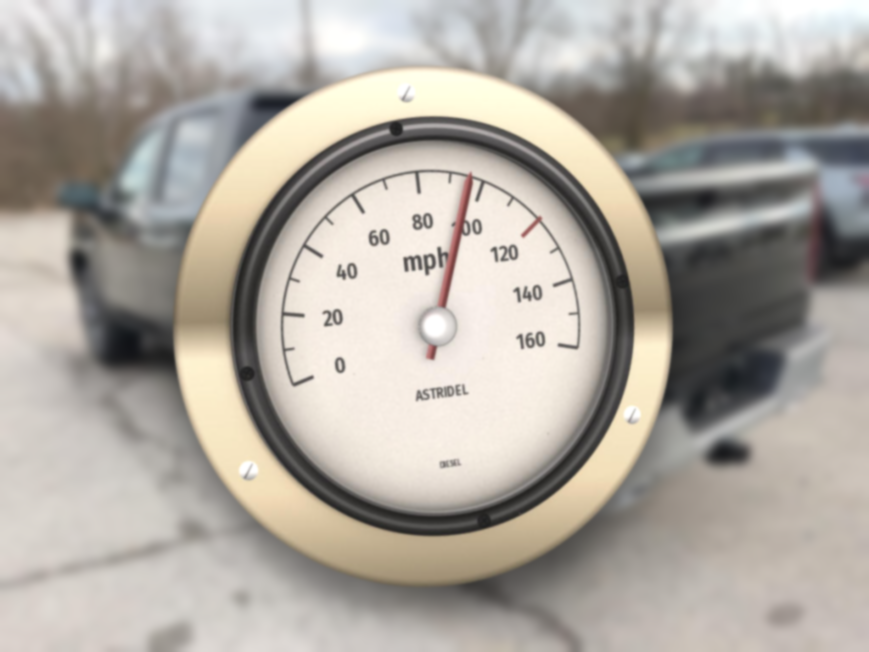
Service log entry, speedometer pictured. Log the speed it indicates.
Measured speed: 95 mph
